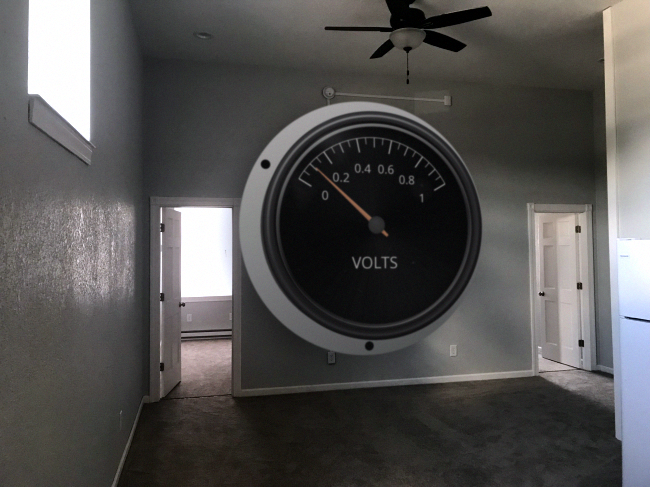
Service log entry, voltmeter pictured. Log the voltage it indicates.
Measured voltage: 0.1 V
